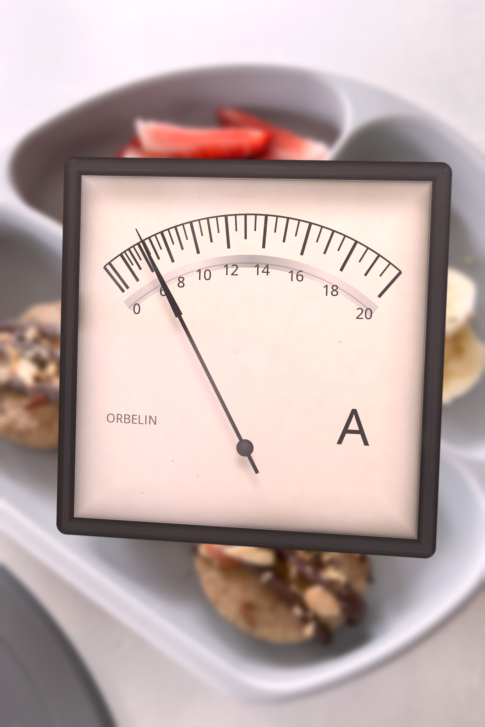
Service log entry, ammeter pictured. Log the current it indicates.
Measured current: 6.5 A
